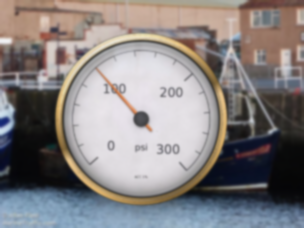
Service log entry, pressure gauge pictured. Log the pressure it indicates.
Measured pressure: 100 psi
